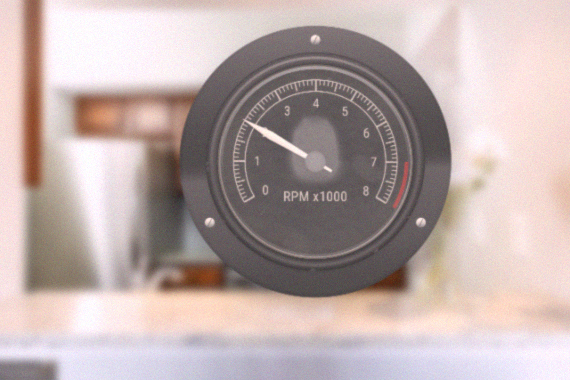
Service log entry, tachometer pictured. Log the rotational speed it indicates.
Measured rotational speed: 2000 rpm
